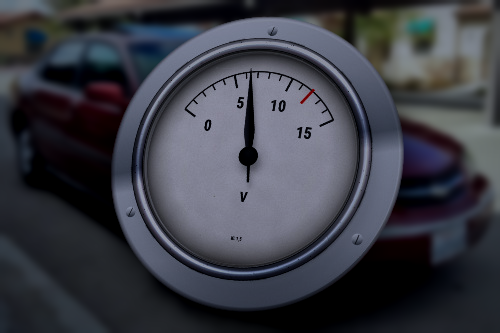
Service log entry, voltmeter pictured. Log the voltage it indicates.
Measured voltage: 6.5 V
